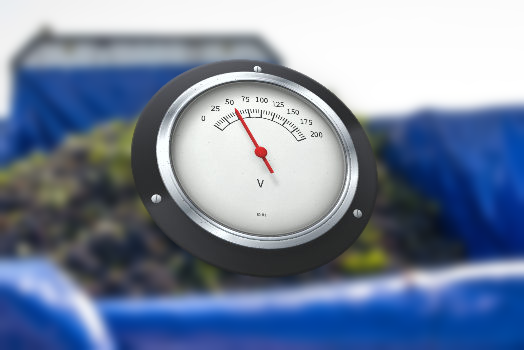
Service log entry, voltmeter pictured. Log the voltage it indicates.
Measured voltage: 50 V
